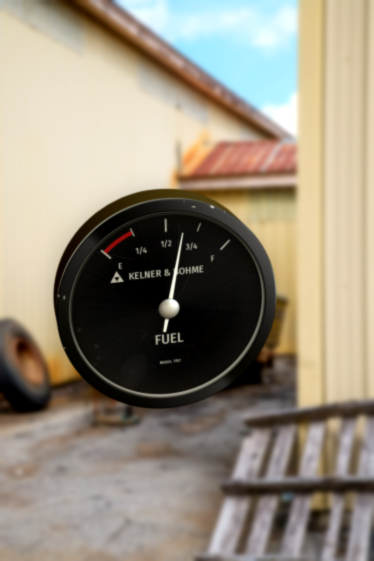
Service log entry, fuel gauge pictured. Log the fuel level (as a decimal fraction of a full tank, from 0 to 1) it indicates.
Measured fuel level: 0.625
